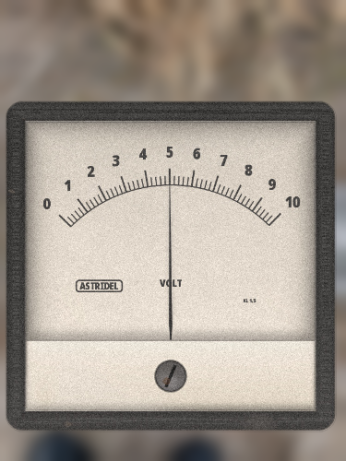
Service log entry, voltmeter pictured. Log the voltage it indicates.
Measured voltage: 5 V
